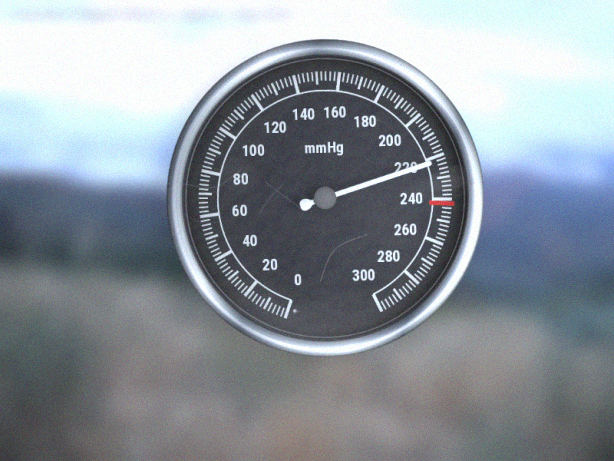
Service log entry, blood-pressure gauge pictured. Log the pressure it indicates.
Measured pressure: 222 mmHg
